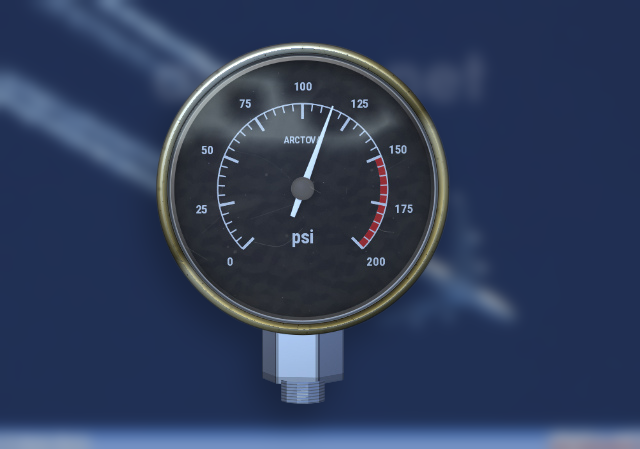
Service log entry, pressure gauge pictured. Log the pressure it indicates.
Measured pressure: 115 psi
